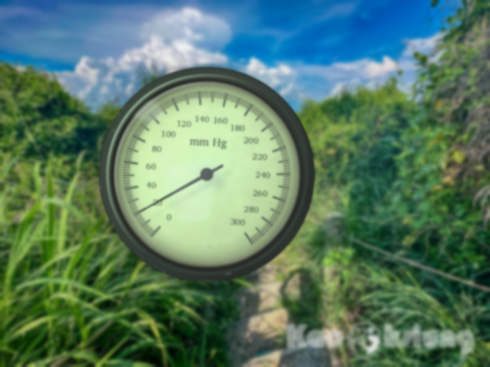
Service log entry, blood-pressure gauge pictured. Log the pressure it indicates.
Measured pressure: 20 mmHg
